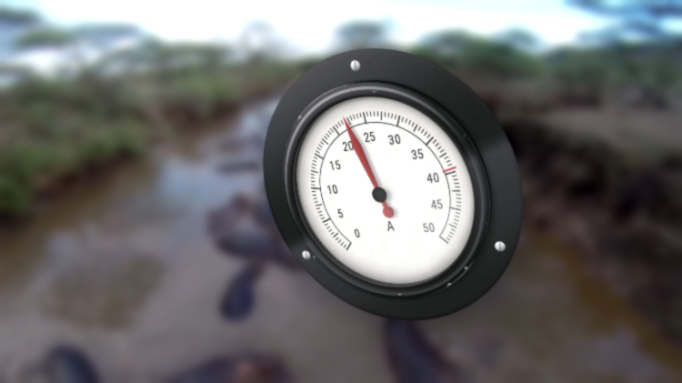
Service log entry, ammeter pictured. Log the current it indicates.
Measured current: 22.5 A
